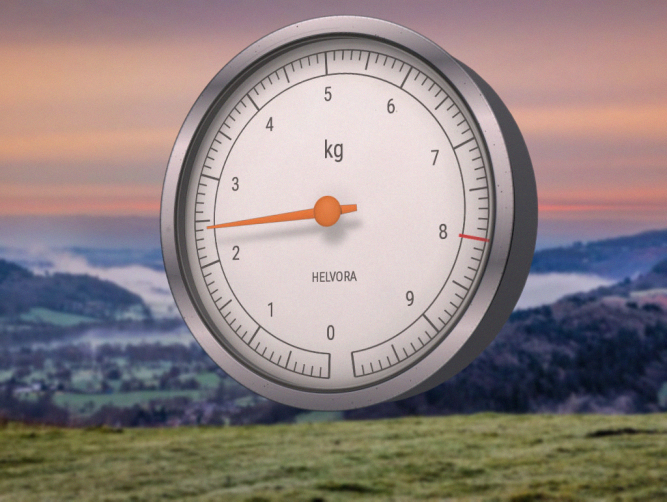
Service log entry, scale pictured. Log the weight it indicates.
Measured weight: 2.4 kg
